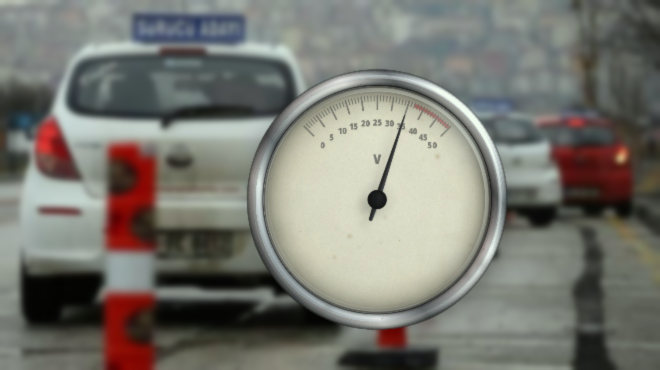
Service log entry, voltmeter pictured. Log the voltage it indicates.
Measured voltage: 35 V
